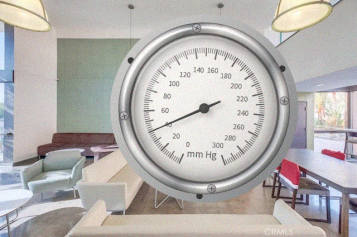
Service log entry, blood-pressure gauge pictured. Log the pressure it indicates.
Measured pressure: 40 mmHg
